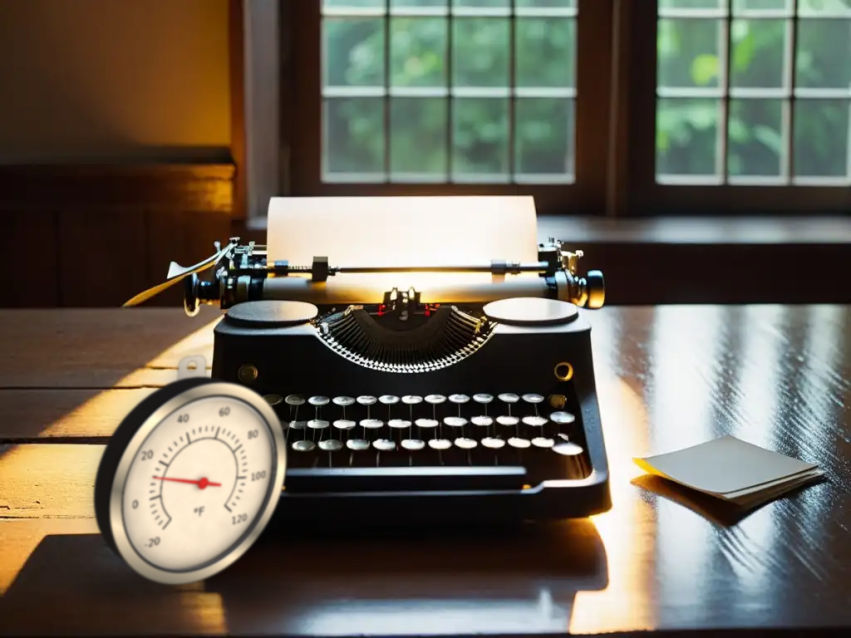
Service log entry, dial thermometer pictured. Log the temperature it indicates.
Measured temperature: 12 °F
